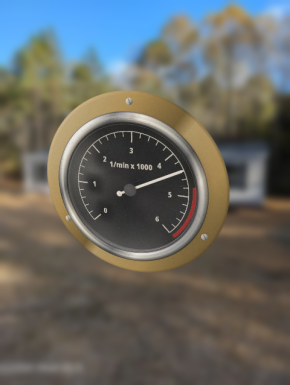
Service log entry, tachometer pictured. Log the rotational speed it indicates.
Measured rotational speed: 4400 rpm
